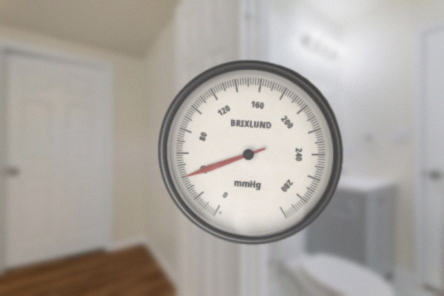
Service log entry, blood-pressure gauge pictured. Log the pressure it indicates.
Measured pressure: 40 mmHg
